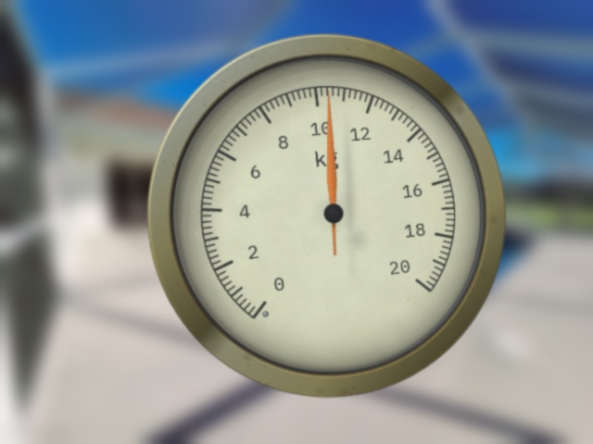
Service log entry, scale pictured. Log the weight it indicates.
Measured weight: 10.4 kg
